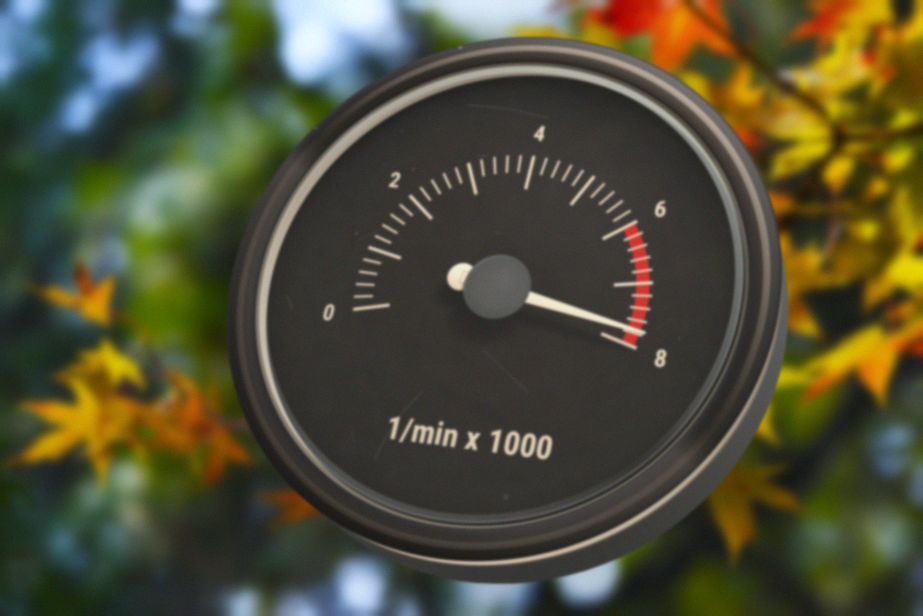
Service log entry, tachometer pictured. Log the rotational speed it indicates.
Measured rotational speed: 7800 rpm
